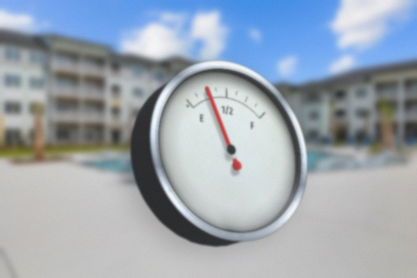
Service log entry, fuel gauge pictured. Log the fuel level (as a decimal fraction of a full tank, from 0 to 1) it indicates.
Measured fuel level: 0.25
